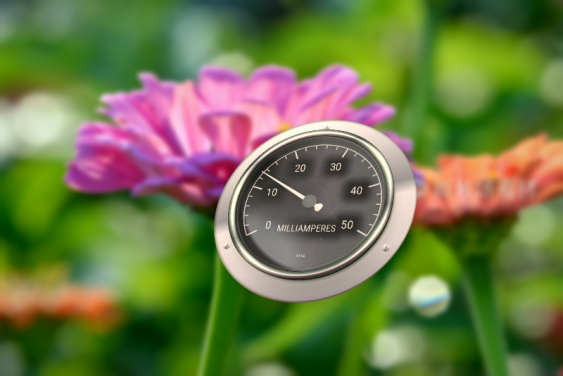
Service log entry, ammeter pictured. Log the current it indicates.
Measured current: 13 mA
